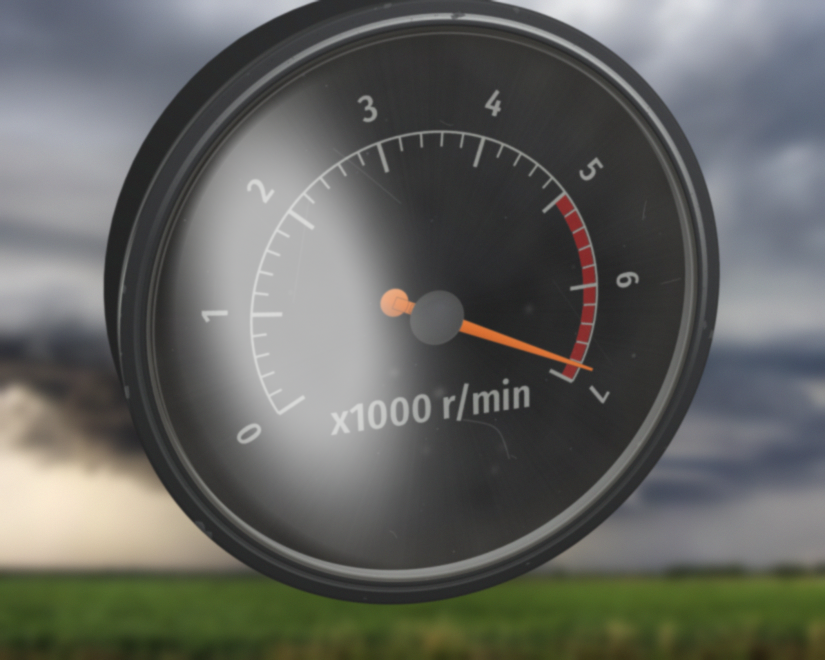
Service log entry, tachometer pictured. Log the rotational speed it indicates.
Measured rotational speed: 6800 rpm
